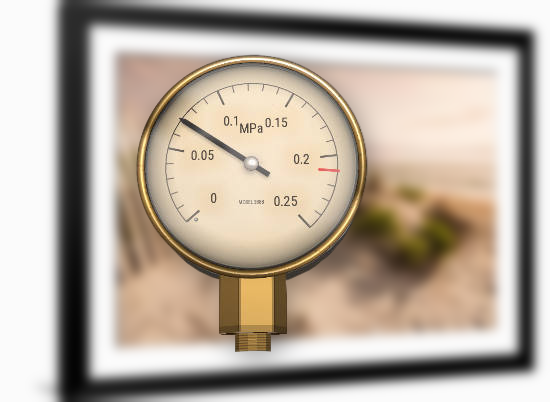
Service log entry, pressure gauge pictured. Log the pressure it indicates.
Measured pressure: 0.07 MPa
